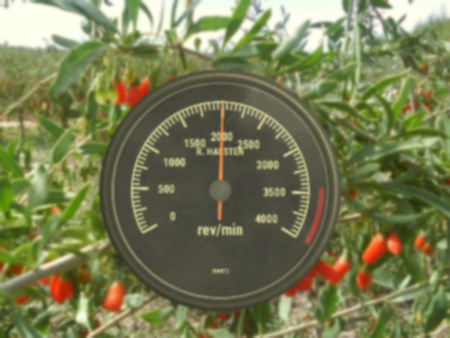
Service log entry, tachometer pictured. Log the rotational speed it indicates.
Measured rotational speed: 2000 rpm
